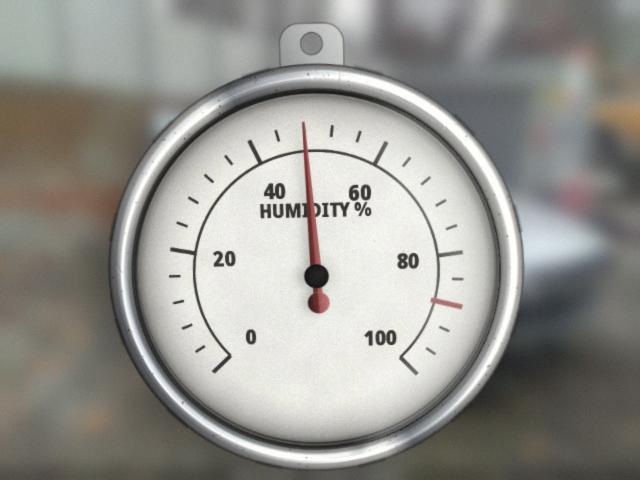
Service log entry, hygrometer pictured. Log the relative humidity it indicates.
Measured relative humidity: 48 %
